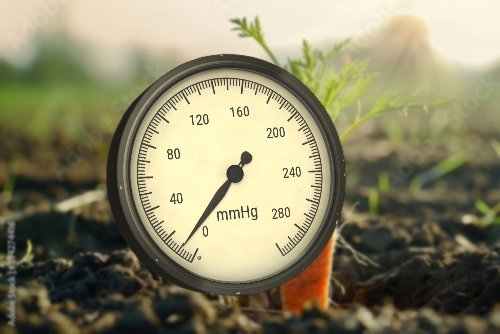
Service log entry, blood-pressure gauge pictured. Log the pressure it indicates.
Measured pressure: 10 mmHg
